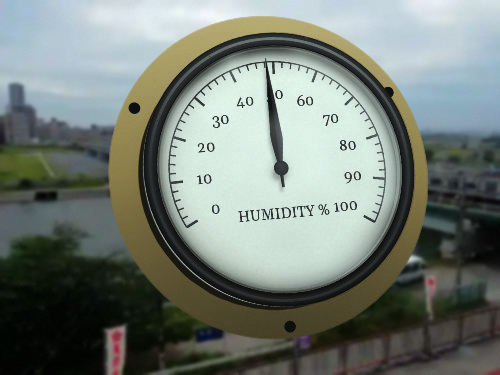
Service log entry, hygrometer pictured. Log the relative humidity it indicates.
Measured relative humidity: 48 %
